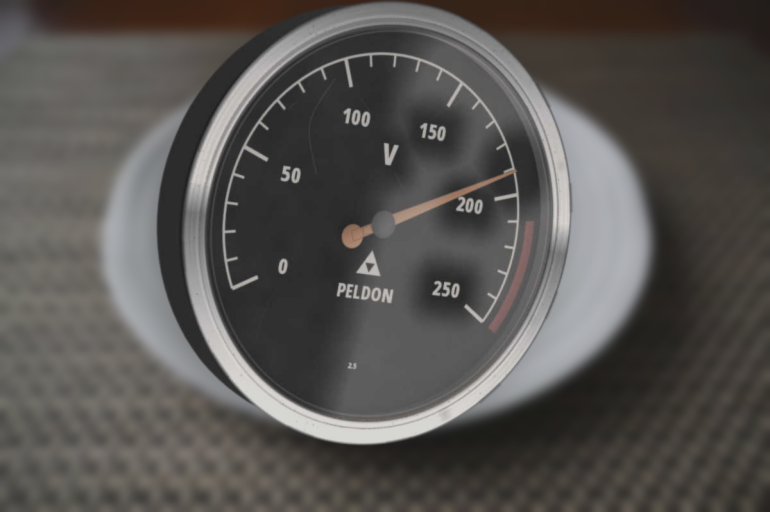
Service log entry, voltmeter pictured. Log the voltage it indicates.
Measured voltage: 190 V
